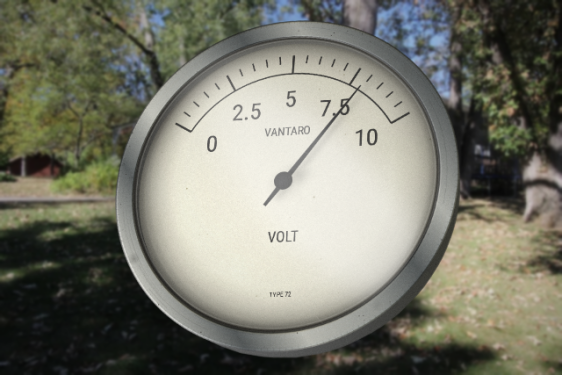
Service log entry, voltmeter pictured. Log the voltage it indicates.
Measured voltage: 8 V
